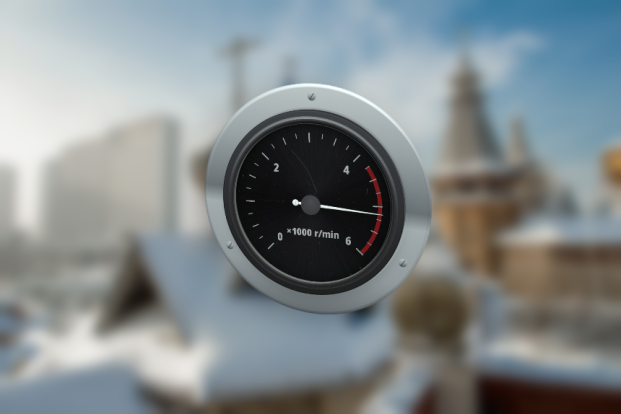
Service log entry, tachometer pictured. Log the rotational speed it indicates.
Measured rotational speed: 5125 rpm
